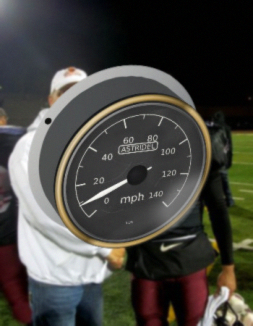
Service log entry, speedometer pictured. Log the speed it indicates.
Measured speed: 10 mph
